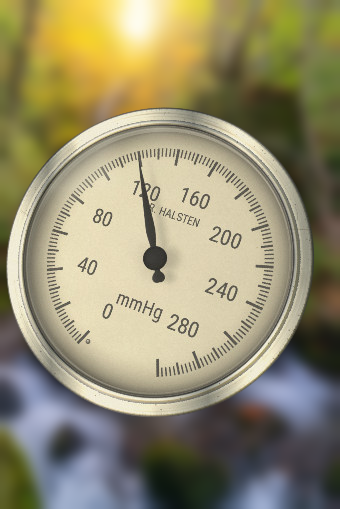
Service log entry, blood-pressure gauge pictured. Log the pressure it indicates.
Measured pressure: 120 mmHg
